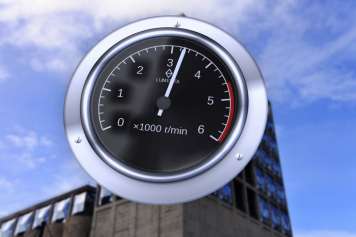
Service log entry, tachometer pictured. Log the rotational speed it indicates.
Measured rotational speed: 3300 rpm
